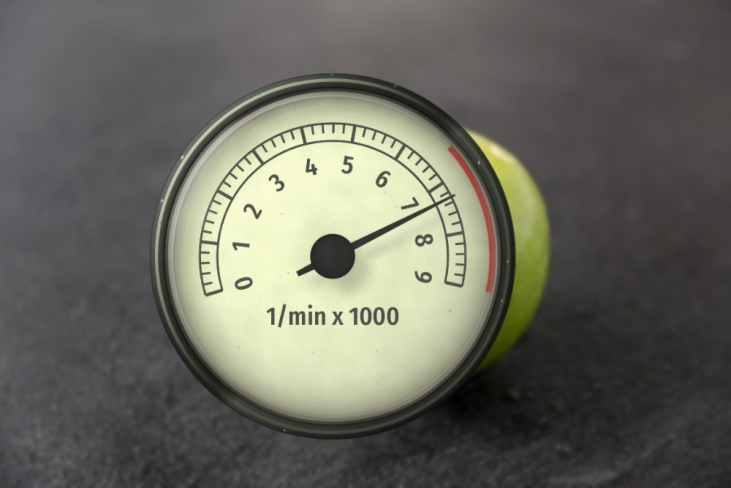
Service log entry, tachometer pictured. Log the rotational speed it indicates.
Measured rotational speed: 7300 rpm
